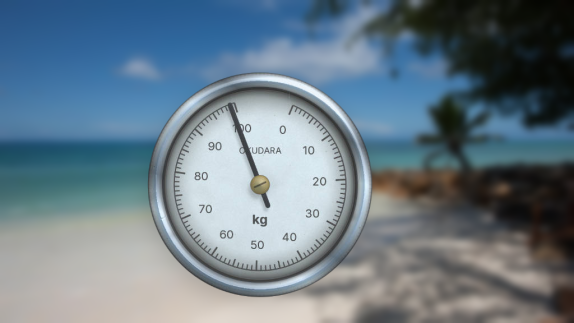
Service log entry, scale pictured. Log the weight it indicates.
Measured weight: 99 kg
